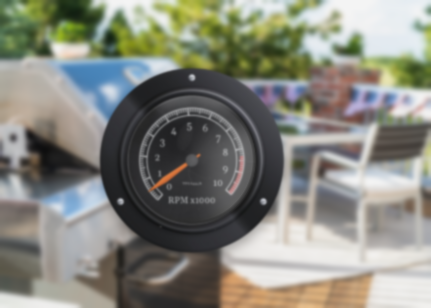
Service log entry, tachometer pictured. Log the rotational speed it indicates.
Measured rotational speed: 500 rpm
